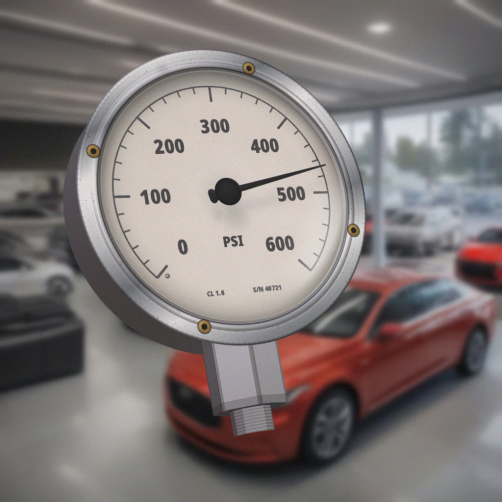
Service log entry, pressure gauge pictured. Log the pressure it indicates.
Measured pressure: 470 psi
